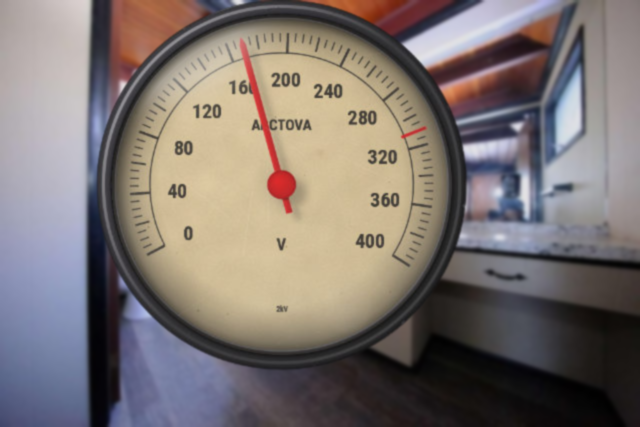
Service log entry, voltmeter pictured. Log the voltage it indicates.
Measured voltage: 170 V
